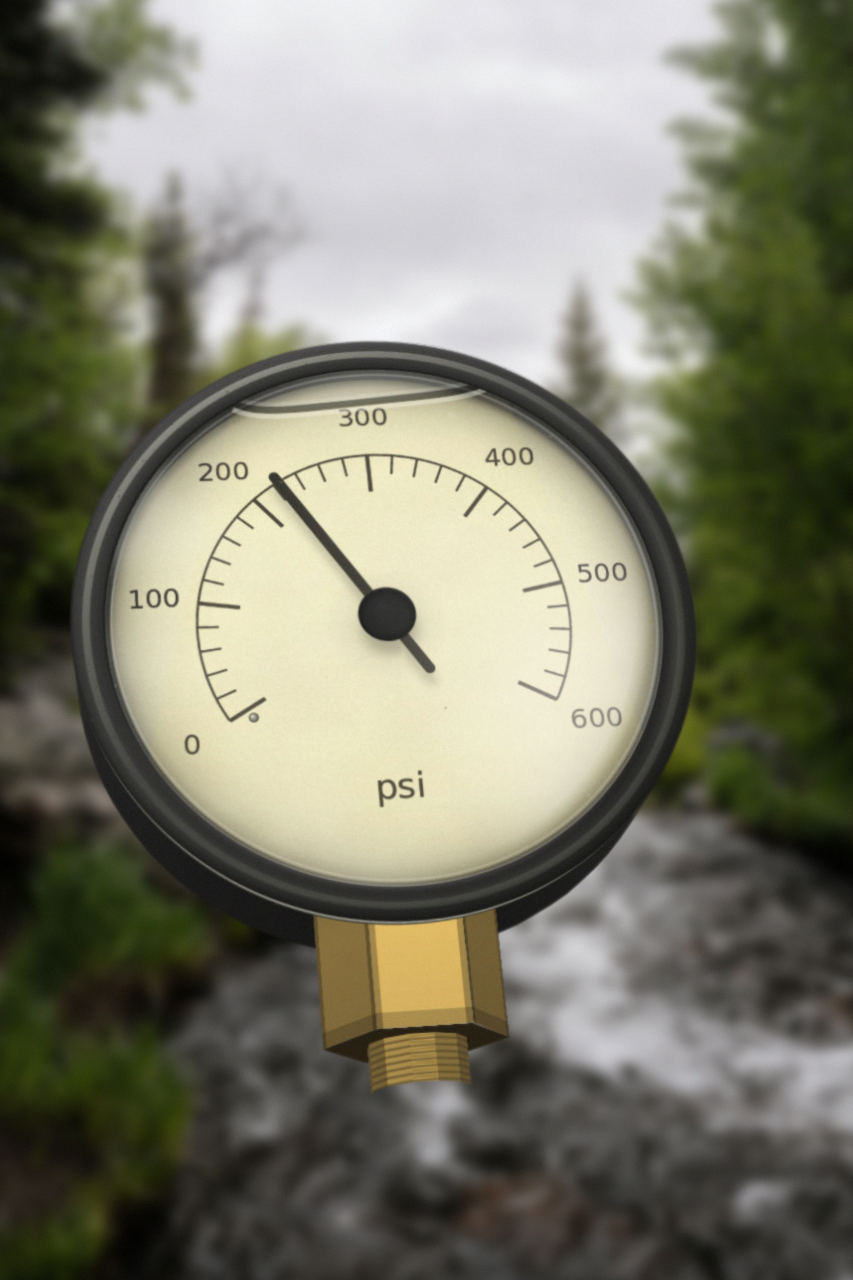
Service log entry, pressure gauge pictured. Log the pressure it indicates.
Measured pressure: 220 psi
